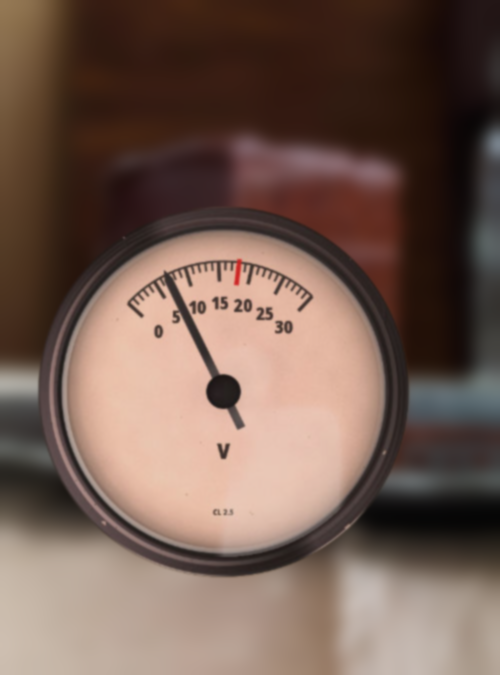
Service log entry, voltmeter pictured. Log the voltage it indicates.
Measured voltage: 7 V
